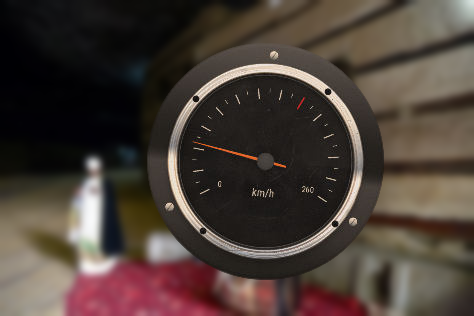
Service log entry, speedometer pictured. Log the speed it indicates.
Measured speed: 45 km/h
